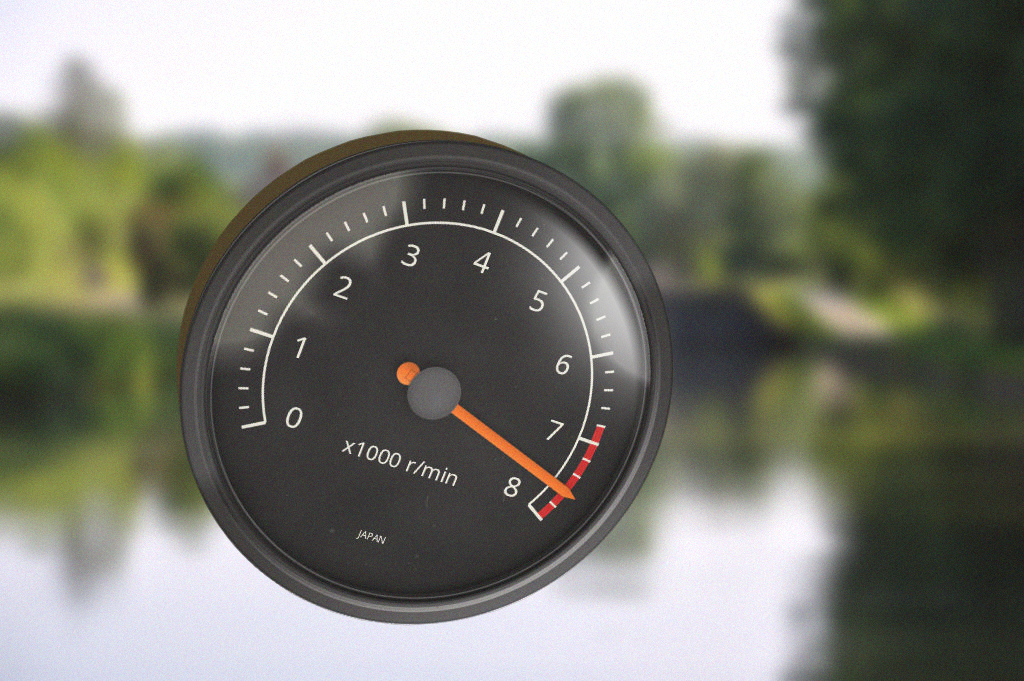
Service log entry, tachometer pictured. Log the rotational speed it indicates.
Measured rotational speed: 7600 rpm
